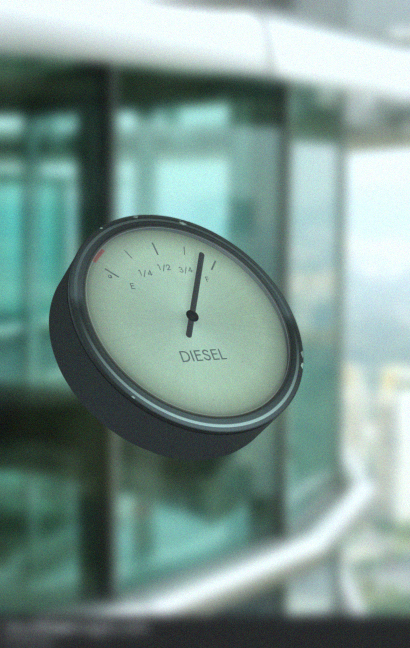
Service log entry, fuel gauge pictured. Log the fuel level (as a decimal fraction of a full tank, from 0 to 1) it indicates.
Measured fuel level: 0.875
